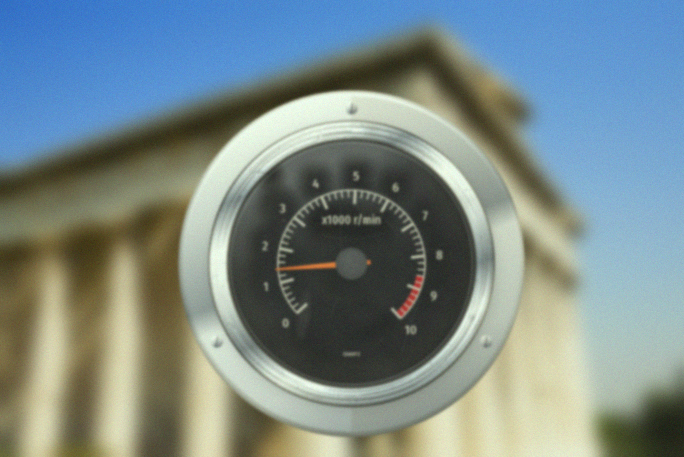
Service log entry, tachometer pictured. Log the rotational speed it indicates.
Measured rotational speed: 1400 rpm
